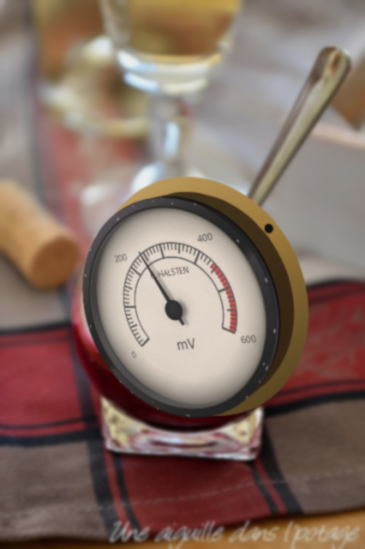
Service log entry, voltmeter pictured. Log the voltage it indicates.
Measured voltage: 250 mV
